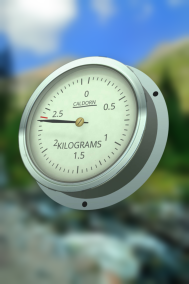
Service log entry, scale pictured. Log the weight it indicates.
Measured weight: 2.35 kg
